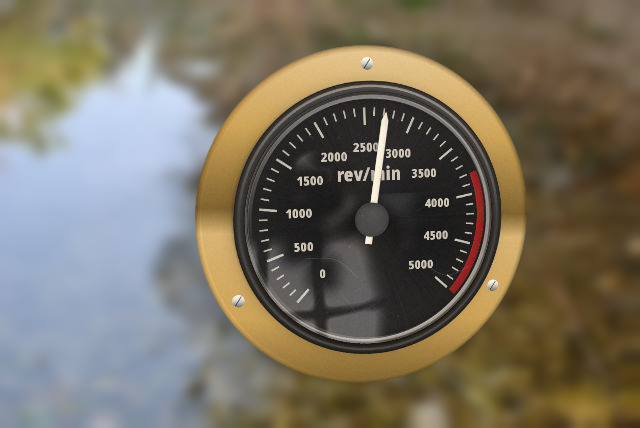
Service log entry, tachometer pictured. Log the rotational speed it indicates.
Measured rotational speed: 2700 rpm
